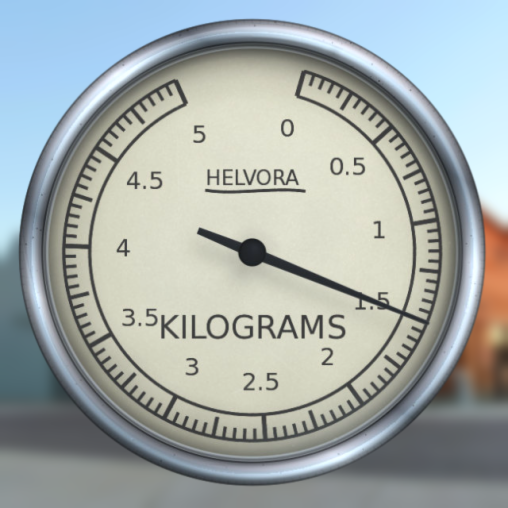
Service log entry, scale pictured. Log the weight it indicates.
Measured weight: 1.5 kg
